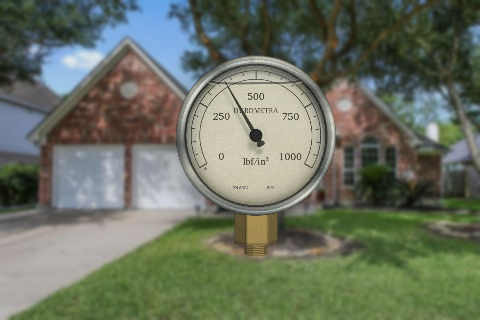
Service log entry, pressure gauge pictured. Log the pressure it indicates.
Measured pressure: 375 psi
